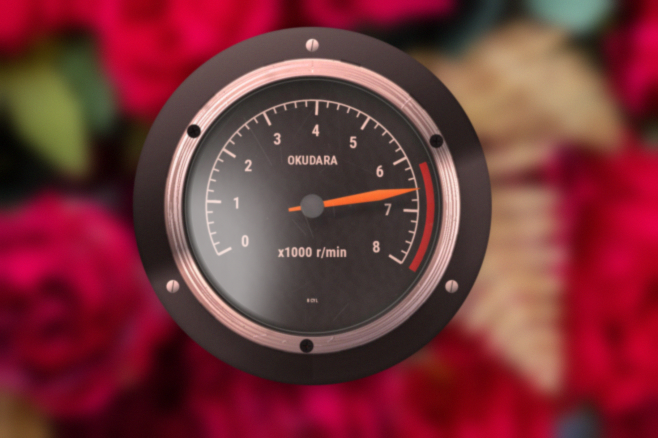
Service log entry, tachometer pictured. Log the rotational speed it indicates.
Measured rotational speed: 6600 rpm
